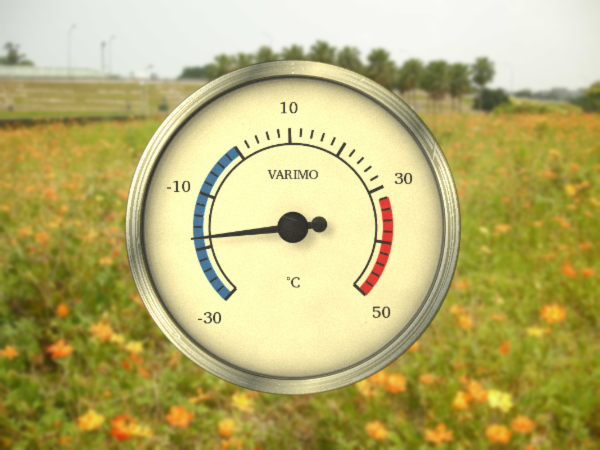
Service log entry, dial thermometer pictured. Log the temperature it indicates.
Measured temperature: -18 °C
